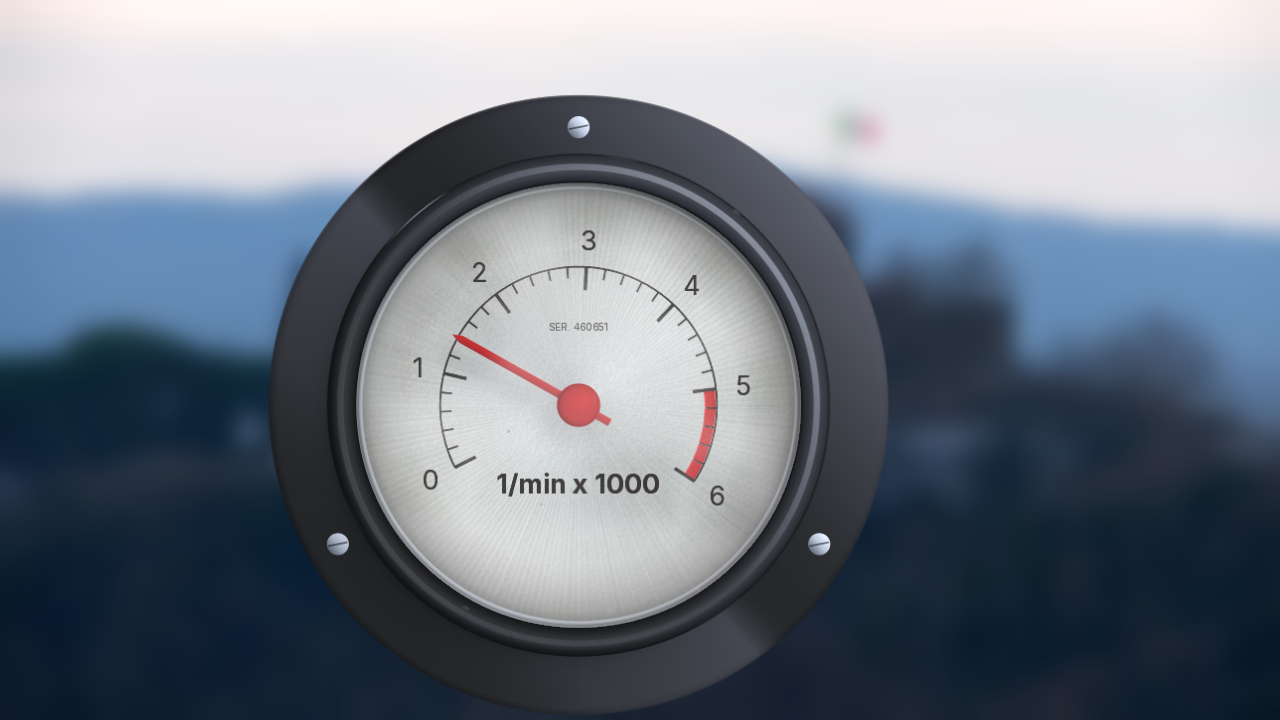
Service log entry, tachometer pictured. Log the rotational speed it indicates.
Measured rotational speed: 1400 rpm
